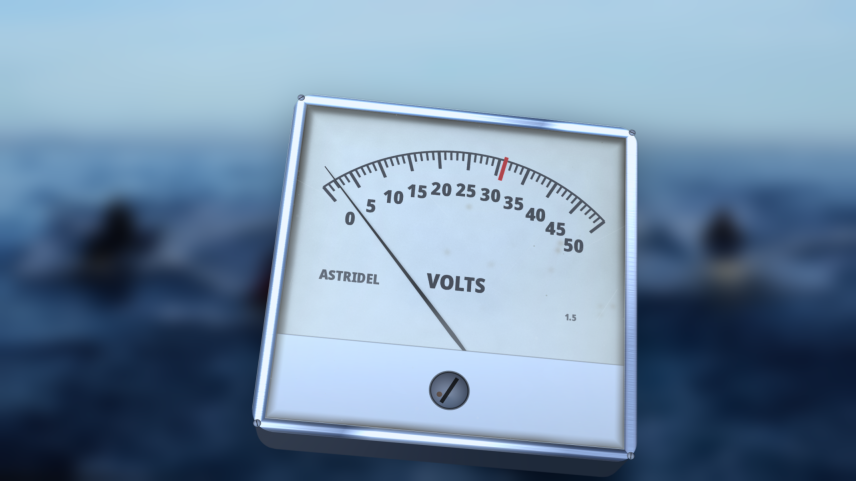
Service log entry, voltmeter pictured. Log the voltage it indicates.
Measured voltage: 2 V
